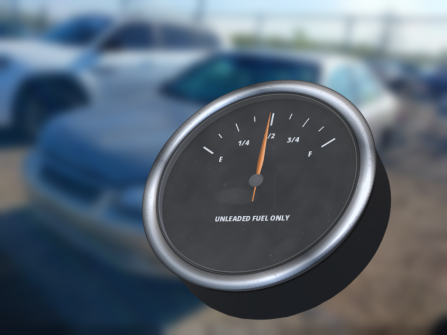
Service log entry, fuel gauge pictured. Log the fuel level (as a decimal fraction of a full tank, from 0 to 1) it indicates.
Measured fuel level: 0.5
